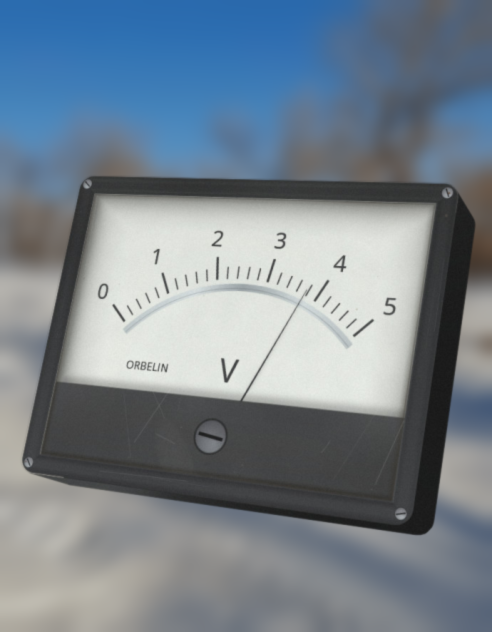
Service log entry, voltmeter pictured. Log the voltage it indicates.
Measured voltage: 3.8 V
